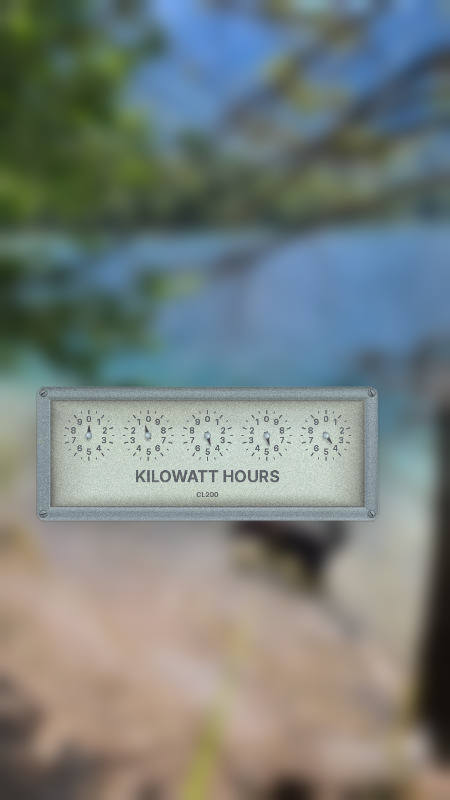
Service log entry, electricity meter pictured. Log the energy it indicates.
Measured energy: 454 kWh
